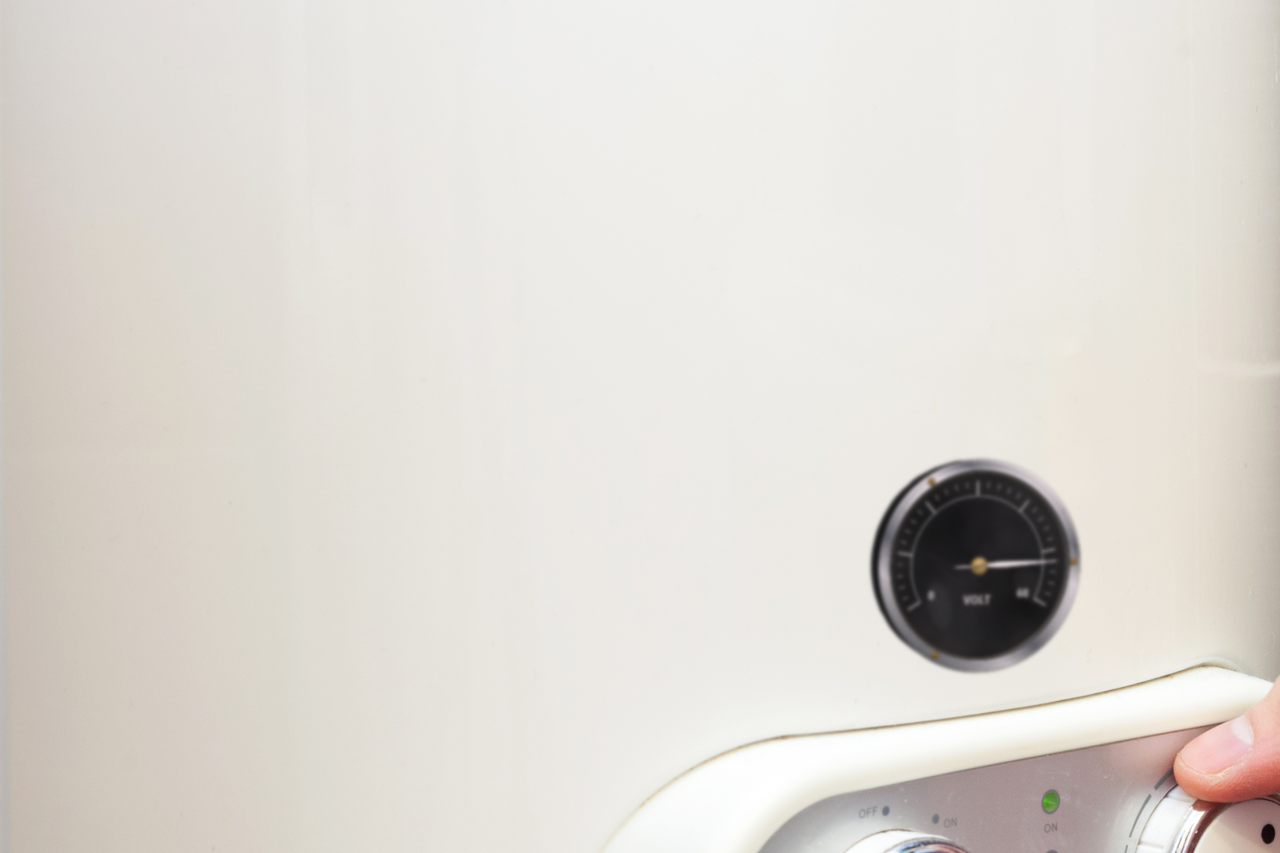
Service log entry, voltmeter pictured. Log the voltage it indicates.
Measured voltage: 52 V
